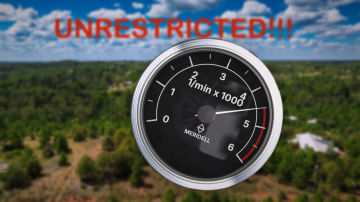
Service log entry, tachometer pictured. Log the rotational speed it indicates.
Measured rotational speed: 4500 rpm
